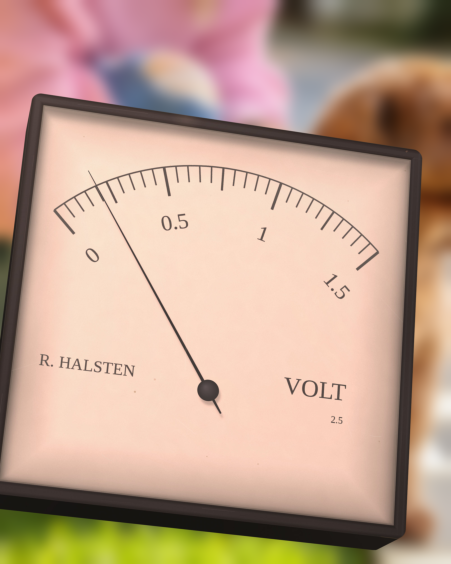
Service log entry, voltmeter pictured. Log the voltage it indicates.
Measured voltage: 0.2 V
